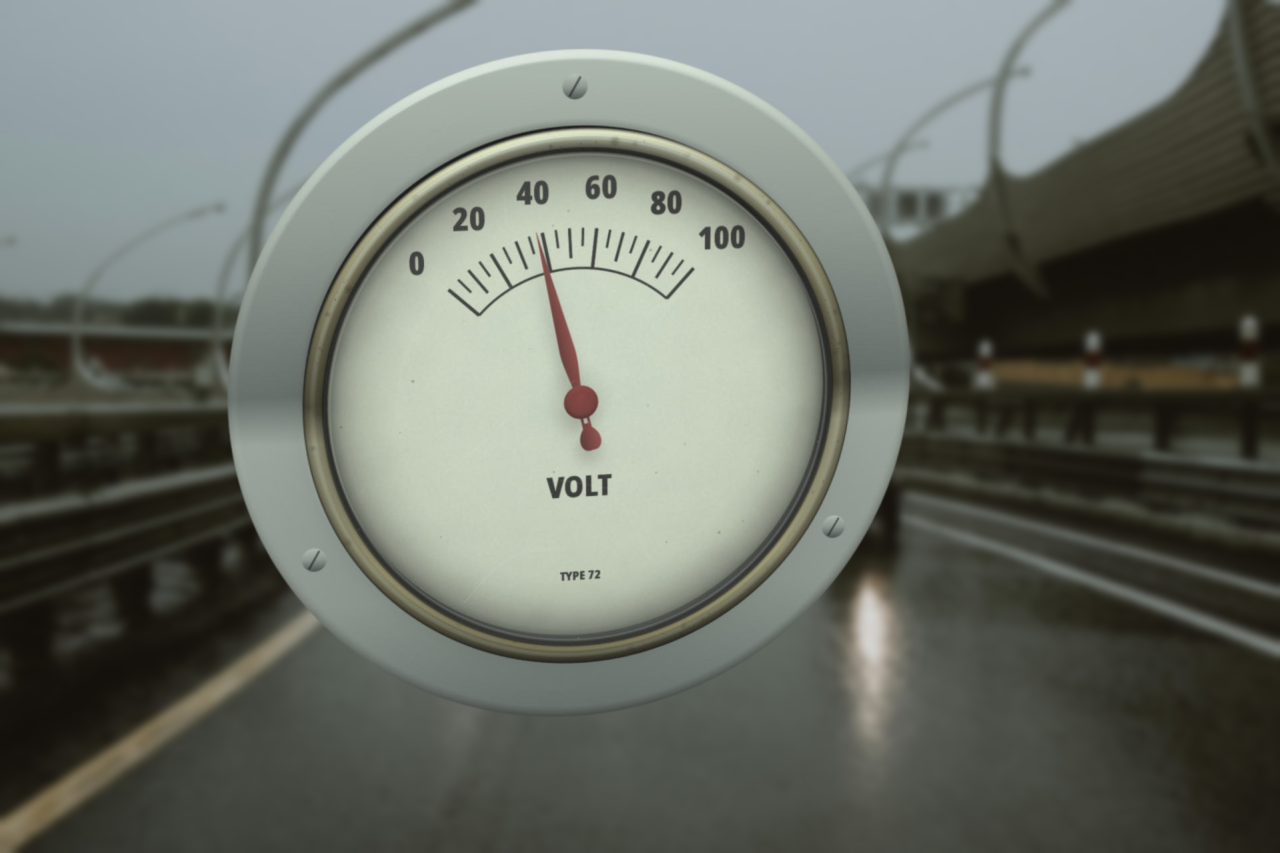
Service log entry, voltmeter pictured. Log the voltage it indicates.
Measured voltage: 37.5 V
